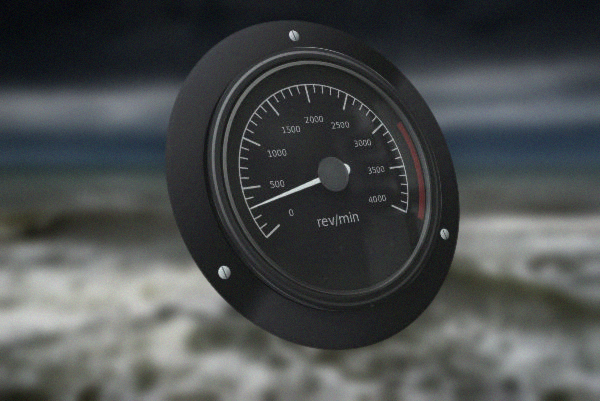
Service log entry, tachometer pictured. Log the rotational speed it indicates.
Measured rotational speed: 300 rpm
